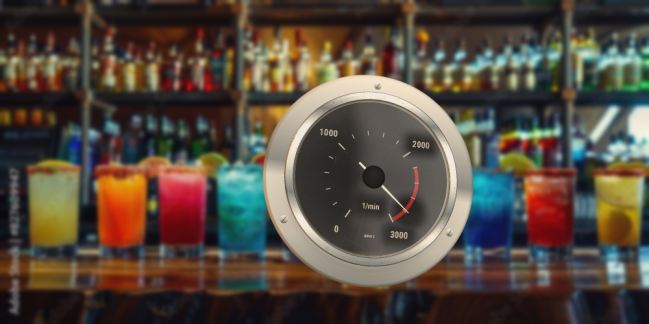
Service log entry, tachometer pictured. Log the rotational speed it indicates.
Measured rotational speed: 2800 rpm
